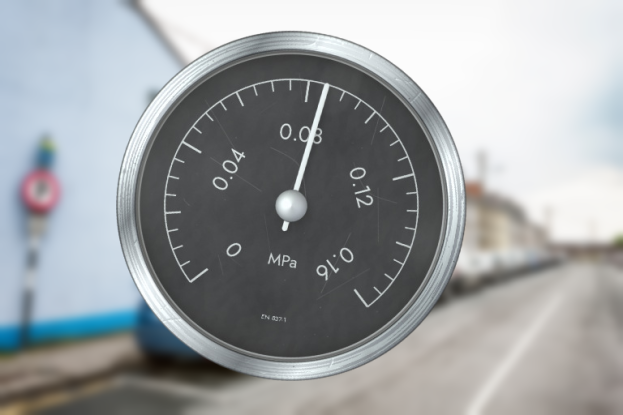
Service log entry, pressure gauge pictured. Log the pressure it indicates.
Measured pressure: 0.085 MPa
